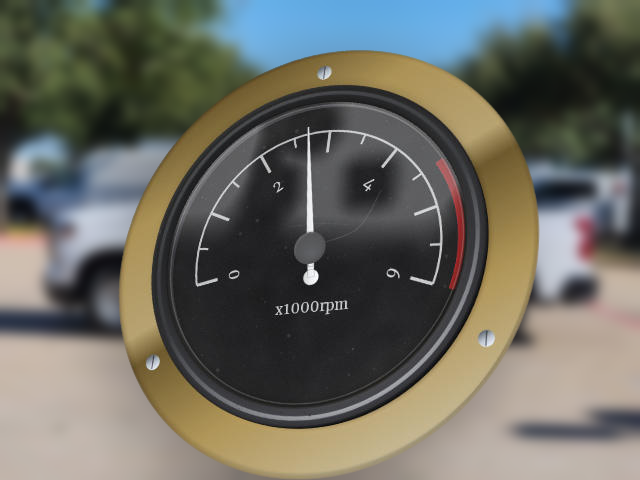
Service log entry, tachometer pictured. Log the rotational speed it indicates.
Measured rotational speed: 2750 rpm
